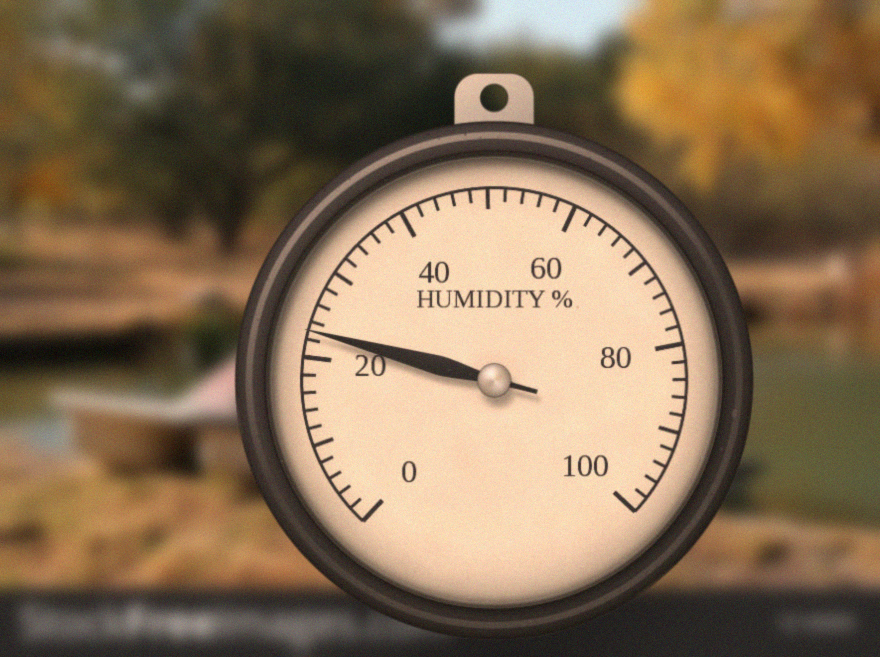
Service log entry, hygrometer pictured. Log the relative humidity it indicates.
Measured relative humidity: 23 %
